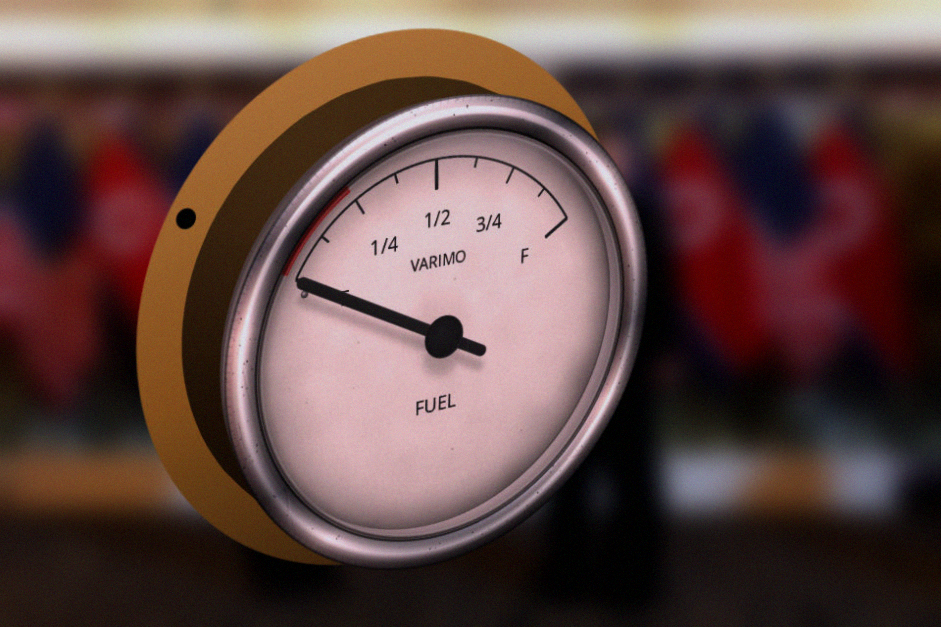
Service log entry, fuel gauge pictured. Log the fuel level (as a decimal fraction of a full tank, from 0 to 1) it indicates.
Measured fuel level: 0
